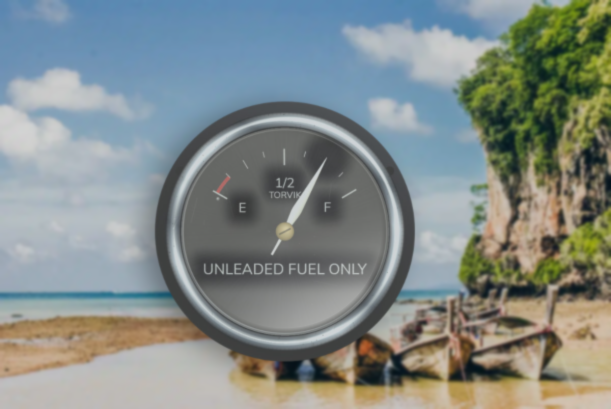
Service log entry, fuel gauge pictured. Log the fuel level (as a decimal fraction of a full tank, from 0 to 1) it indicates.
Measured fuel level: 0.75
